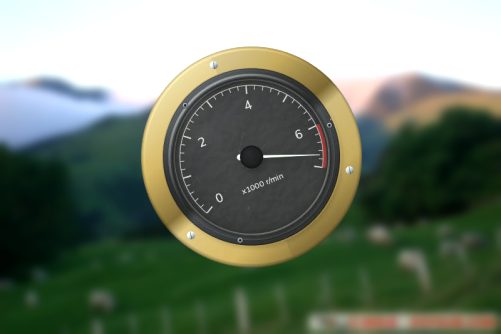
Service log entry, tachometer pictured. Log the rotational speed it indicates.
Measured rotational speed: 6700 rpm
